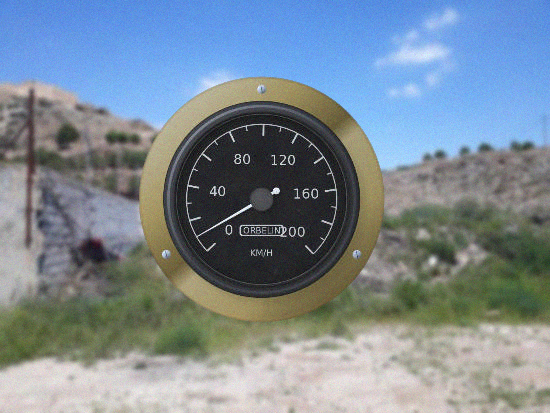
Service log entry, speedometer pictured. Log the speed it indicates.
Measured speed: 10 km/h
